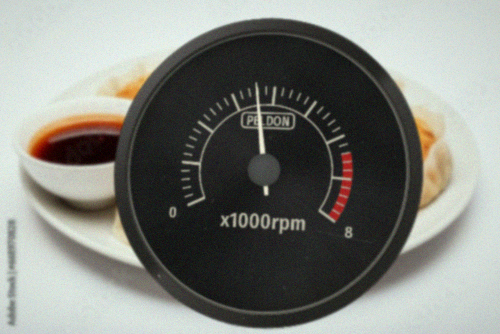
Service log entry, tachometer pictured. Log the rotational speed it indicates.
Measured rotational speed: 3600 rpm
